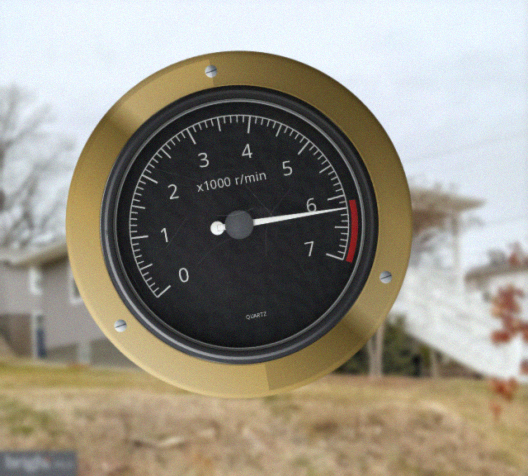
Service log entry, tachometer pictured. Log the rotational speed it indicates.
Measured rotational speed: 6200 rpm
